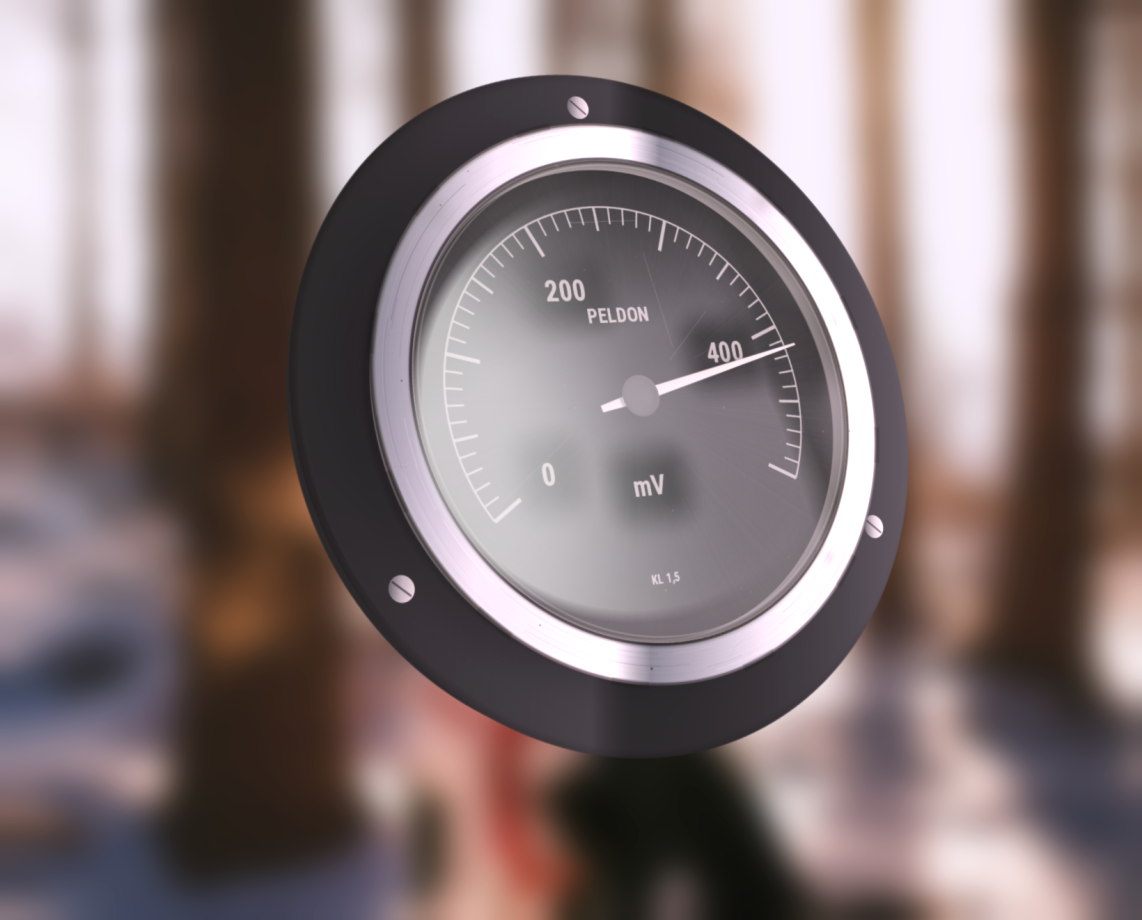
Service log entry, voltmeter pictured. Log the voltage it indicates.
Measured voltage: 415 mV
